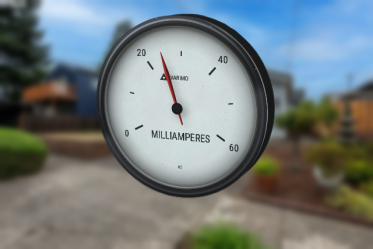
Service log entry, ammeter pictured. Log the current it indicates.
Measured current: 25 mA
